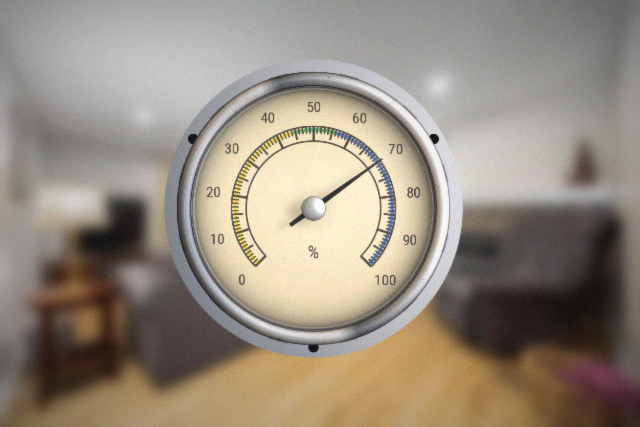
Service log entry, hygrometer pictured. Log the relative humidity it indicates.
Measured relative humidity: 70 %
